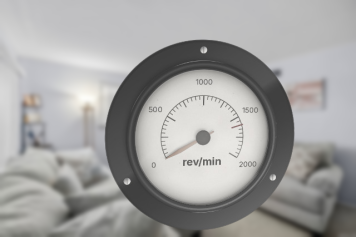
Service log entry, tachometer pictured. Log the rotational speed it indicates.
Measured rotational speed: 0 rpm
